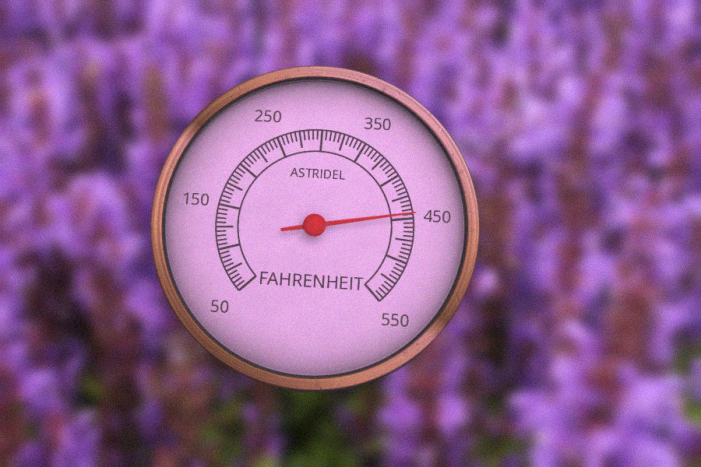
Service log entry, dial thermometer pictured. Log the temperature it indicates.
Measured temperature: 445 °F
